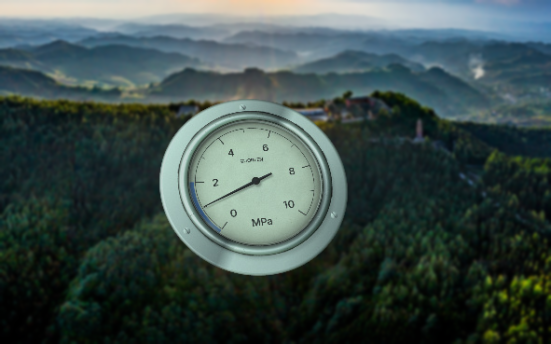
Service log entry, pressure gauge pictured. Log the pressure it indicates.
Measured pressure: 1 MPa
